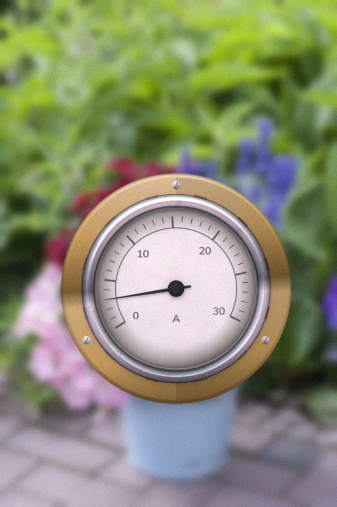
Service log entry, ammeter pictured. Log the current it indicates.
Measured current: 3 A
